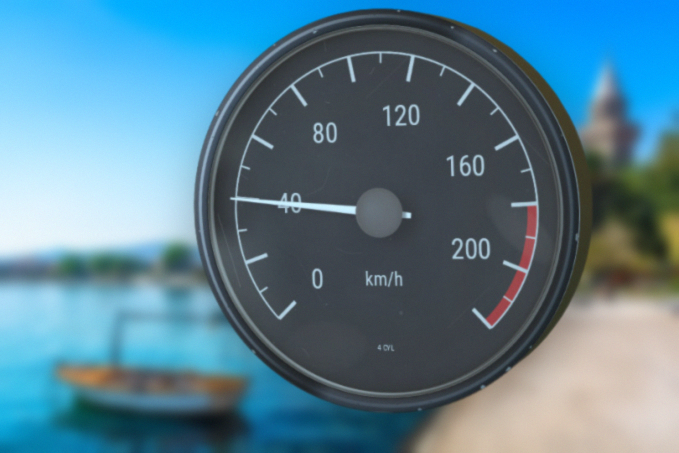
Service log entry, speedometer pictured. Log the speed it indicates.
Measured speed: 40 km/h
